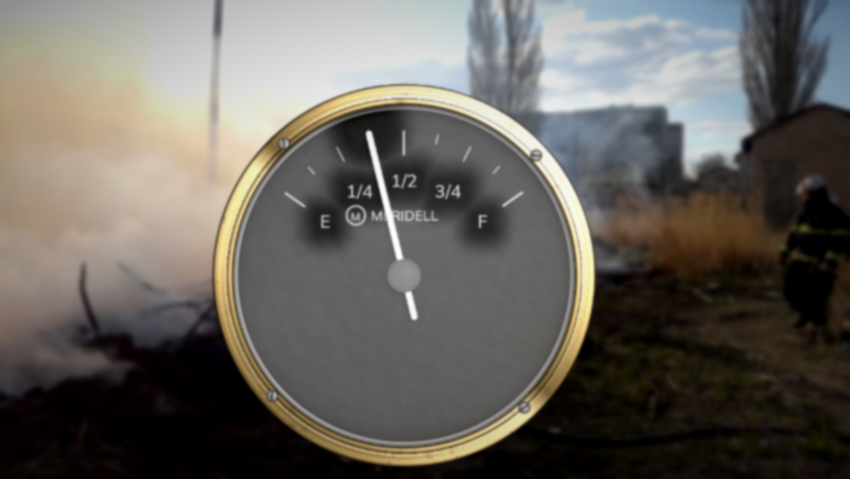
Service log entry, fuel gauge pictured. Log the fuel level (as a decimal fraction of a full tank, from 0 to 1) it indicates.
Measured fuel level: 0.375
